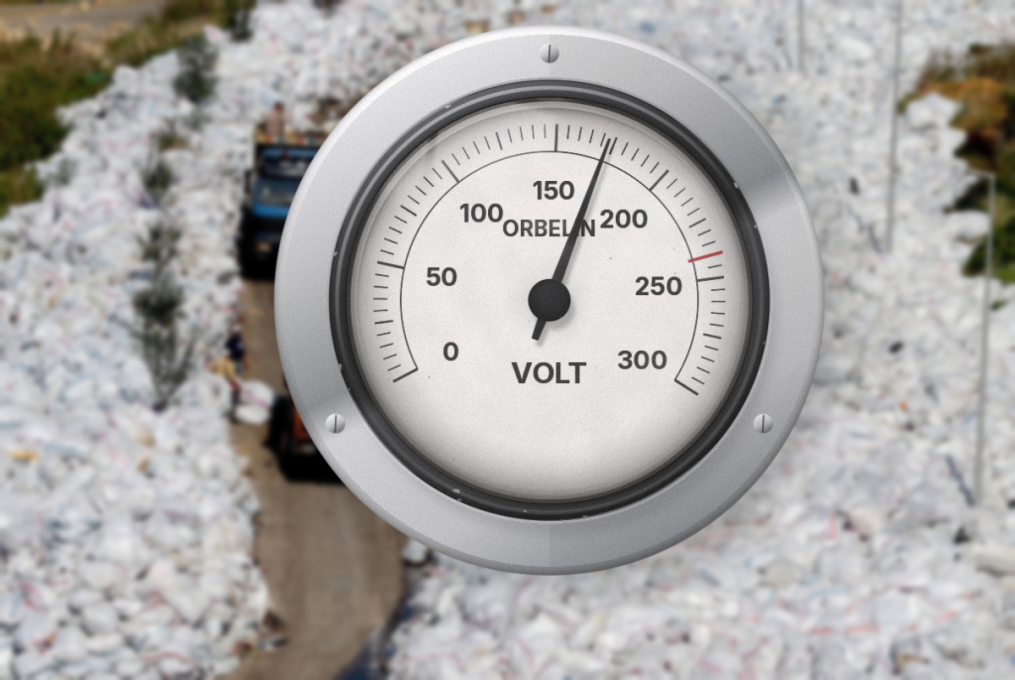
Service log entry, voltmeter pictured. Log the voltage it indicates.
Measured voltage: 172.5 V
